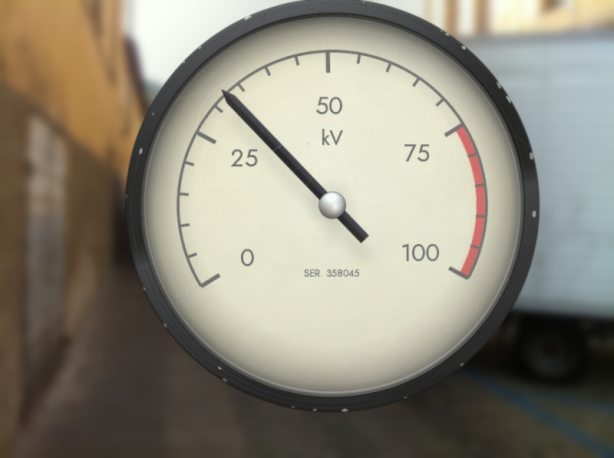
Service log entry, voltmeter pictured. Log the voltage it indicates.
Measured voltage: 32.5 kV
